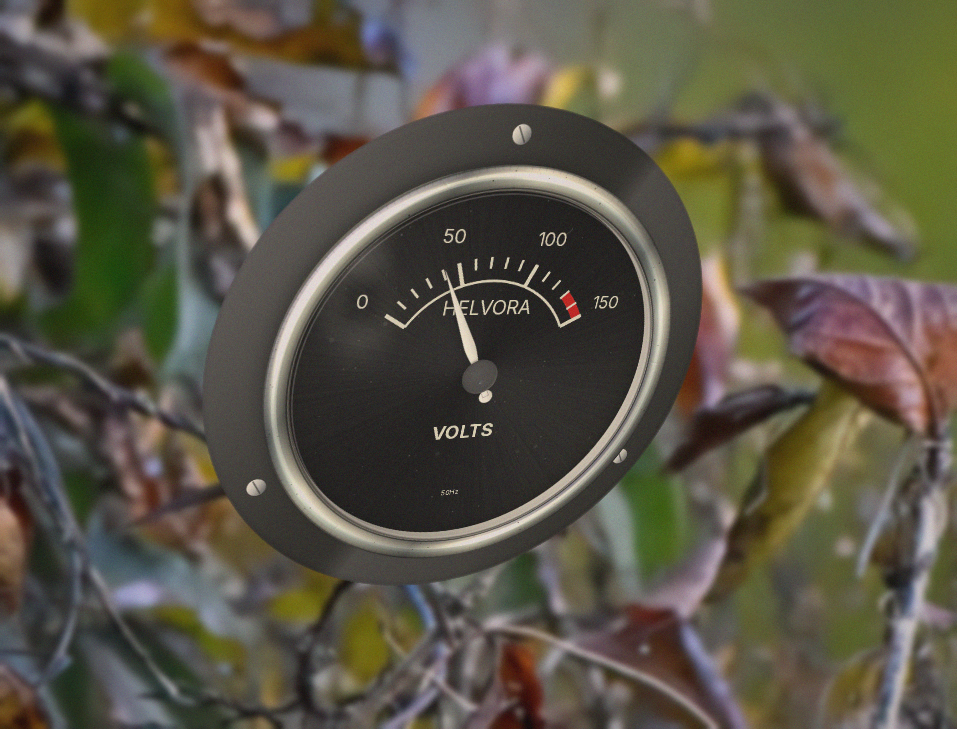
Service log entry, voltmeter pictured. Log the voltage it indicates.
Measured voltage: 40 V
